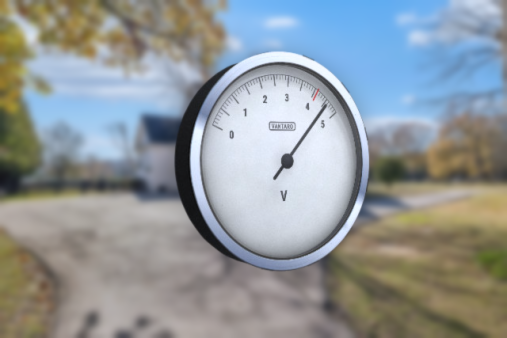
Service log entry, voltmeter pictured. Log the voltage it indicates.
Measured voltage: 4.5 V
